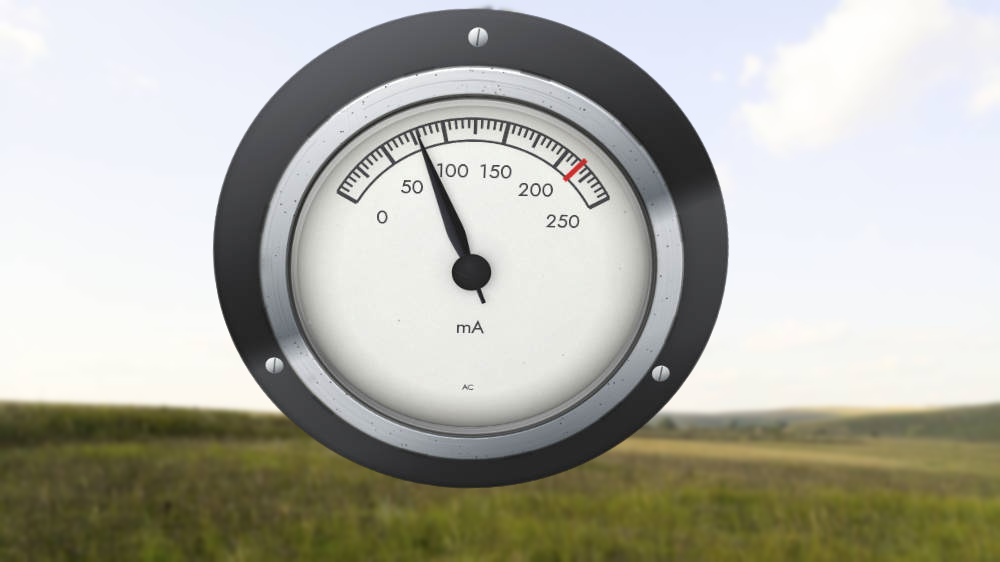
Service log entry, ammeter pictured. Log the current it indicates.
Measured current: 80 mA
